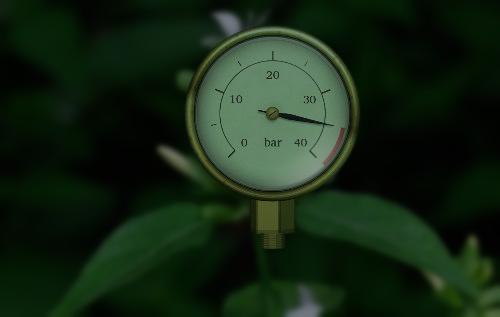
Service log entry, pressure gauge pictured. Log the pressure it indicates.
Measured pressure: 35 bar
